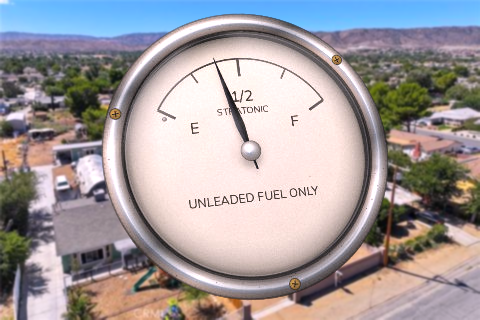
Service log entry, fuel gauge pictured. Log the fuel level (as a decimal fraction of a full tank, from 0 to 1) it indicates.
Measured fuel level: 0.375
